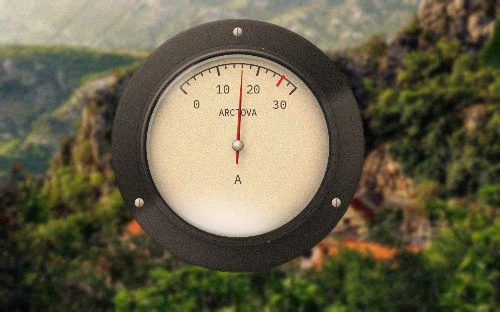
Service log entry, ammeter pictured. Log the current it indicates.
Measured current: 16 A
